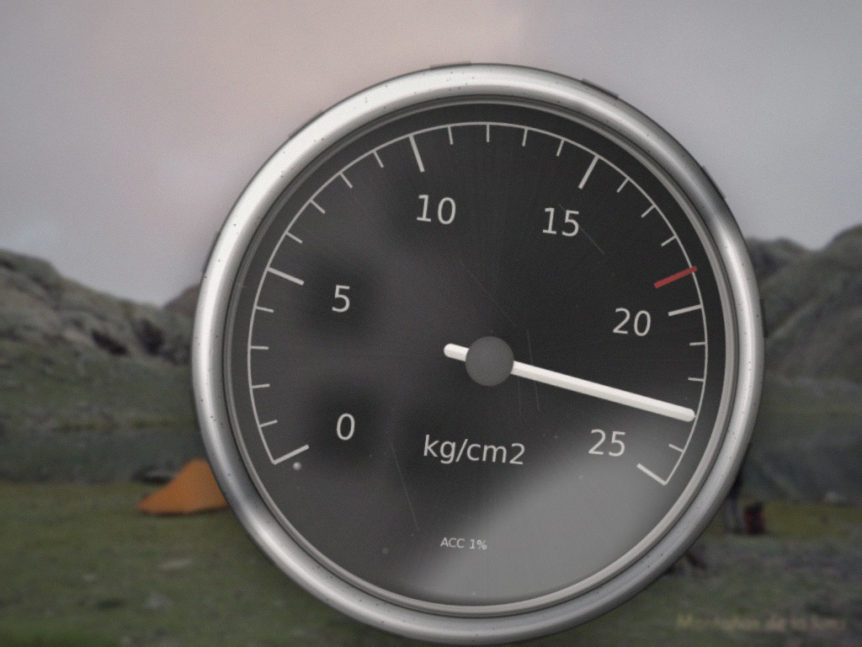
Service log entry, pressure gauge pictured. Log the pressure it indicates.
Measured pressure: 23 kg/cm²
